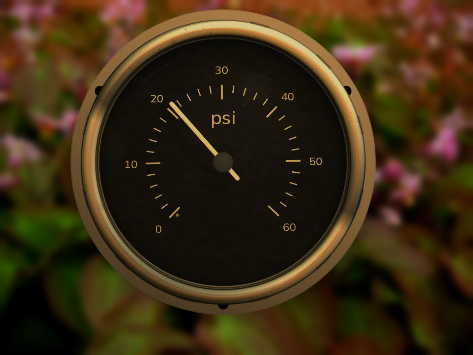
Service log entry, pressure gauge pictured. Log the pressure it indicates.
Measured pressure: 21 psi
